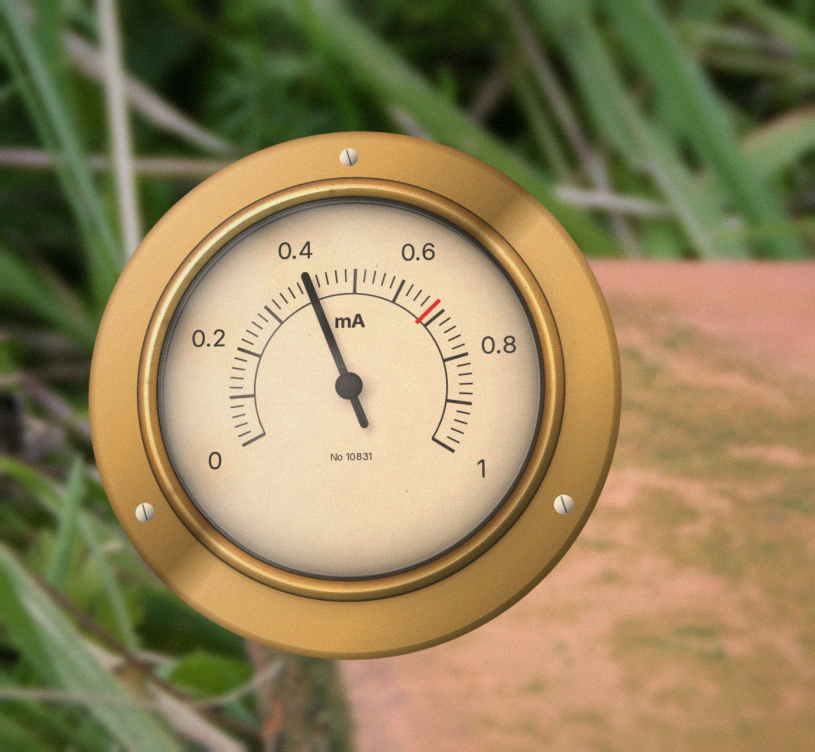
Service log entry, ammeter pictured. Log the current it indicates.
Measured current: 0.4 mA
